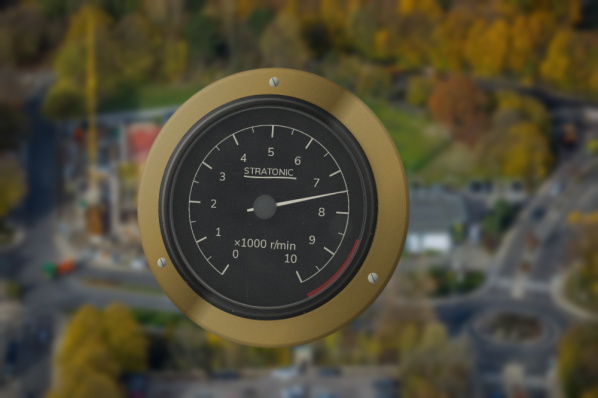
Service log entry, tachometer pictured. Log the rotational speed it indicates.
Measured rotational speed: 7500 rpm
